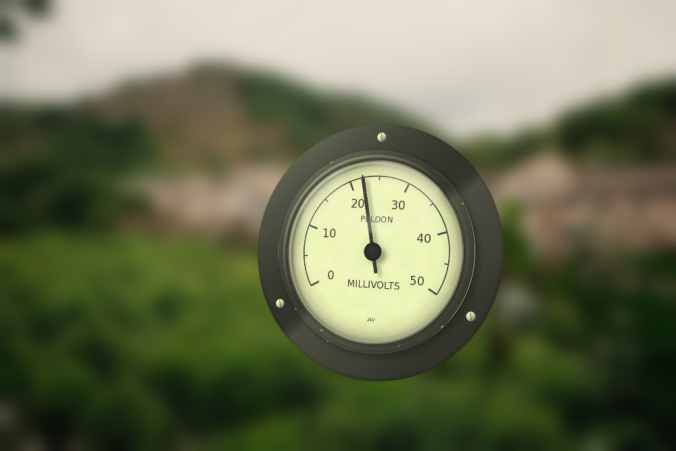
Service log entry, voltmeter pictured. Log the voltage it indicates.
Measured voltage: 22.5 mV
